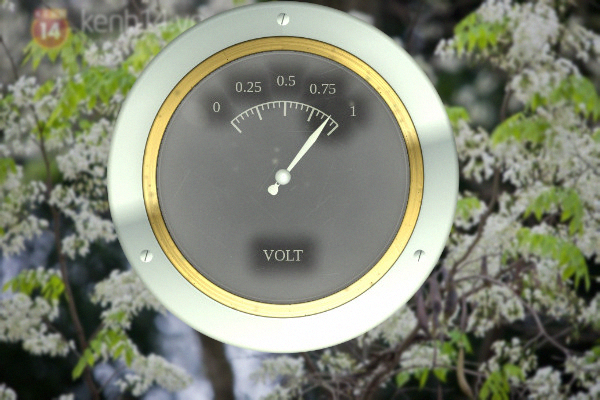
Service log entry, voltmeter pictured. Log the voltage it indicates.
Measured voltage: 0.9 V
